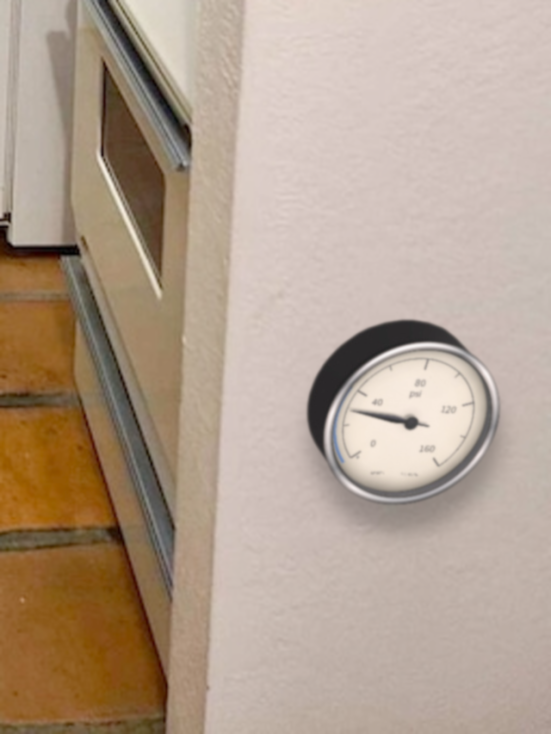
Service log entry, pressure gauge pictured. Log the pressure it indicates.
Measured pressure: 30 psi
